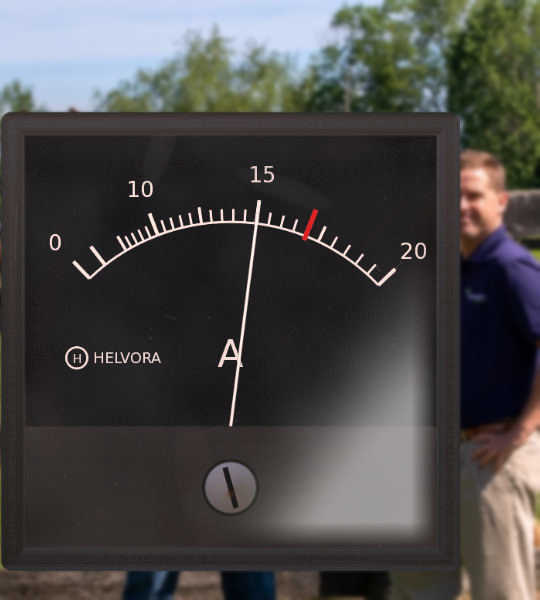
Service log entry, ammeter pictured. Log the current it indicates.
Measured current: 15 A
